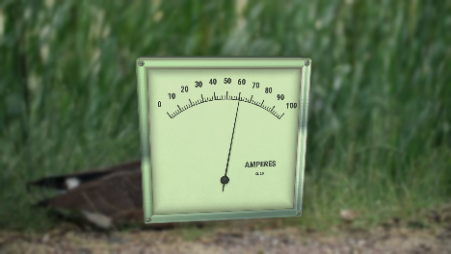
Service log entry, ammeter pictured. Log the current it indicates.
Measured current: 60 A
